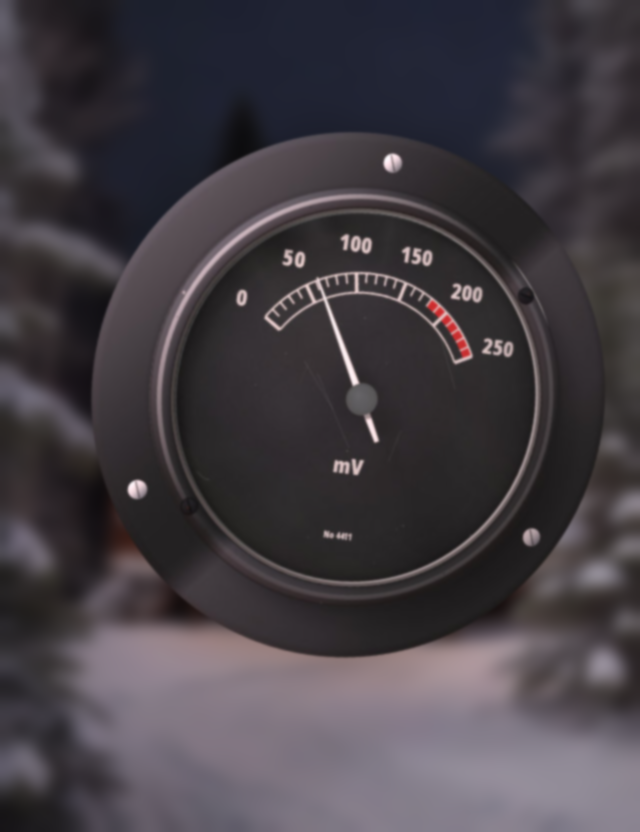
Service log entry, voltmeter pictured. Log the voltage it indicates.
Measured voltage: 60 mV
